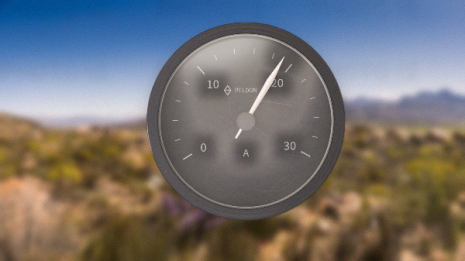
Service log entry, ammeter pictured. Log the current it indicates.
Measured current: 19 A
